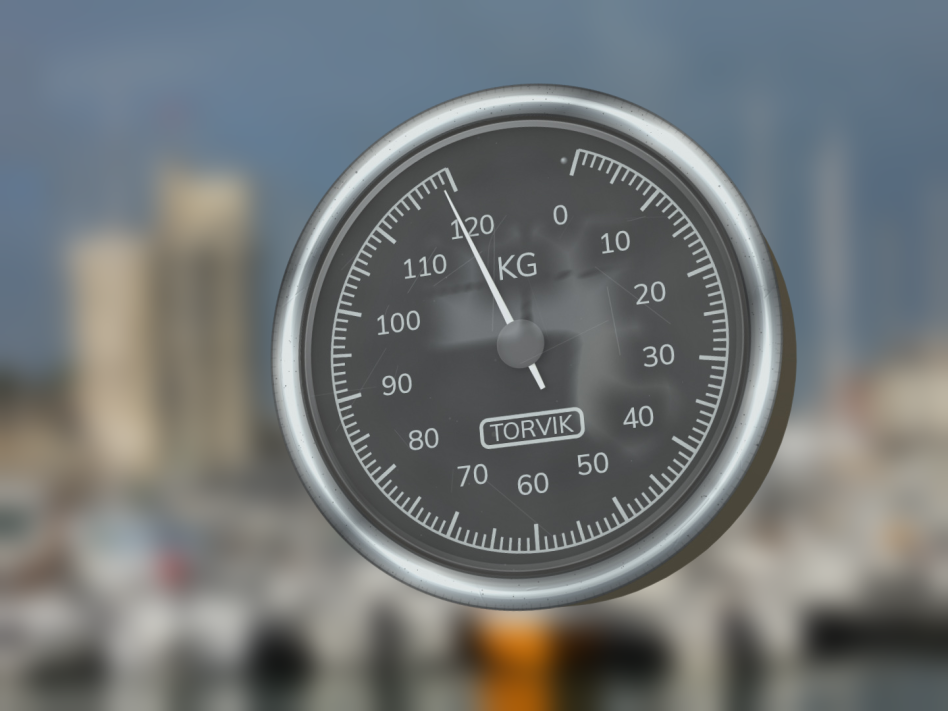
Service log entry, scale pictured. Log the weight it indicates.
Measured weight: 119 kg
